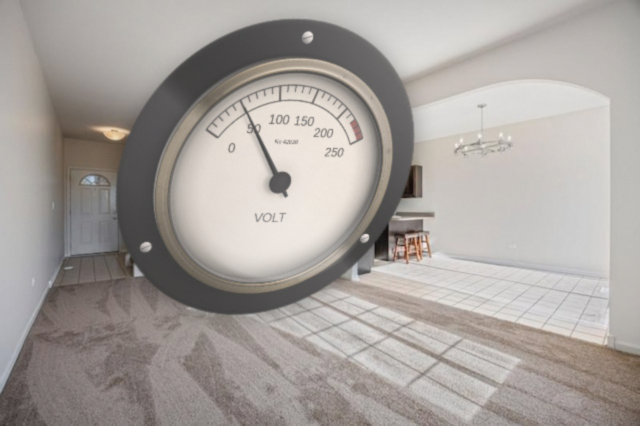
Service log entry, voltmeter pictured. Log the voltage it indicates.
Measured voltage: 50 V
